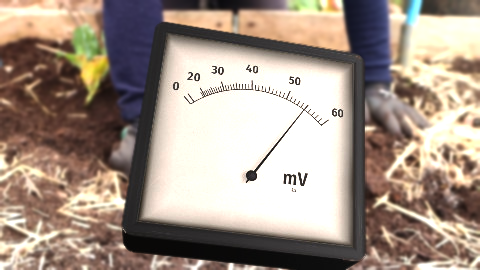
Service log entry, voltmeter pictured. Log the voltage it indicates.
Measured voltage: 55 mV
